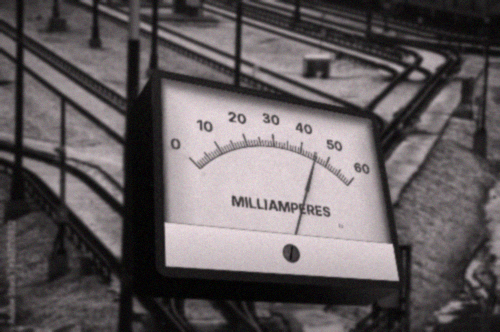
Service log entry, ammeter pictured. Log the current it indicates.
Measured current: 45 mA
